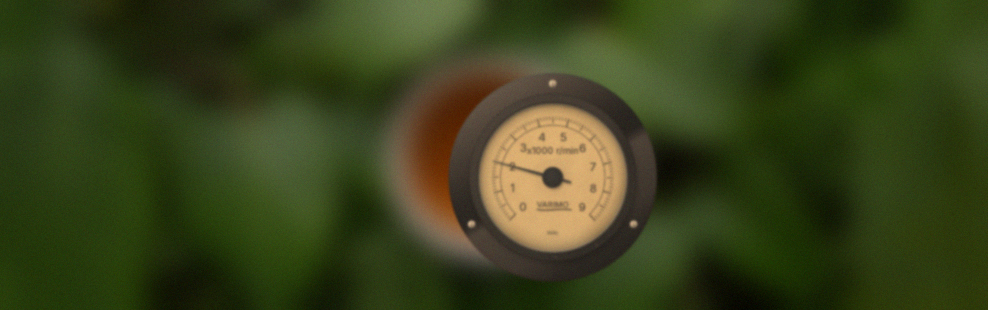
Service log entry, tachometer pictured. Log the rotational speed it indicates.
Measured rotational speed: 2000 rpm
